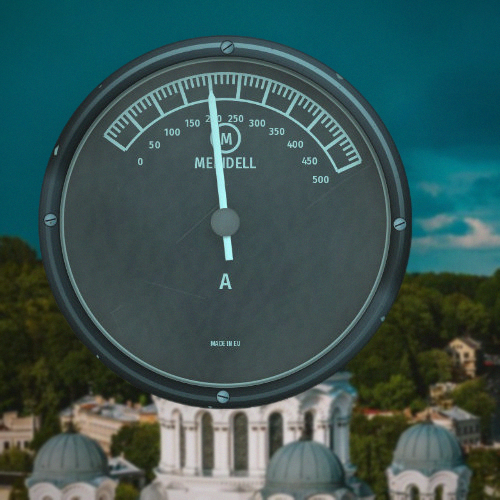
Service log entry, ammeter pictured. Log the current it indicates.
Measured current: 200 A
